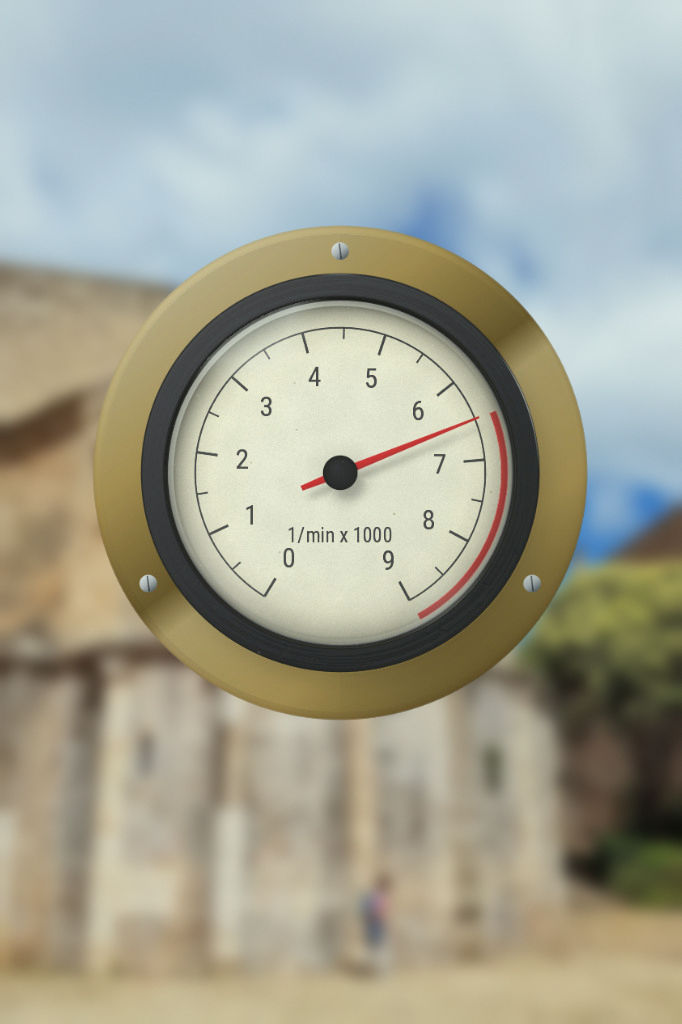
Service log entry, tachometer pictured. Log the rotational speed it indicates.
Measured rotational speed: 6500 rpm
